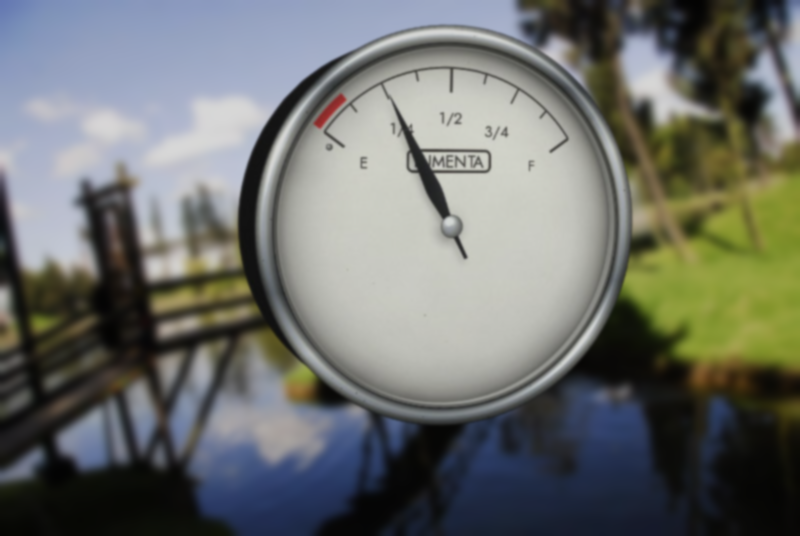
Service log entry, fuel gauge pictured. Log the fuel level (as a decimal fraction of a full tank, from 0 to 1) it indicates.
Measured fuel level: 0.25
